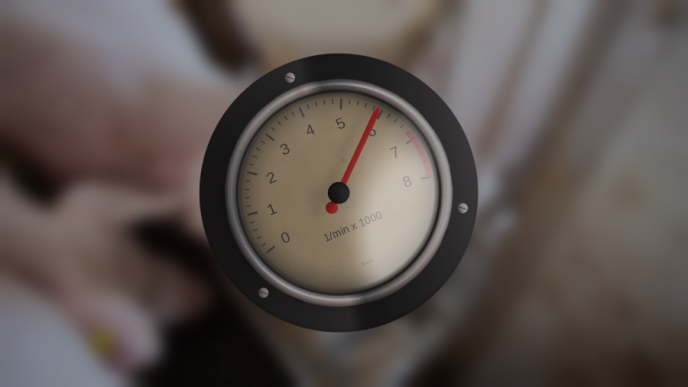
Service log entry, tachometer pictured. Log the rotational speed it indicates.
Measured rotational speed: 5900 rpm
